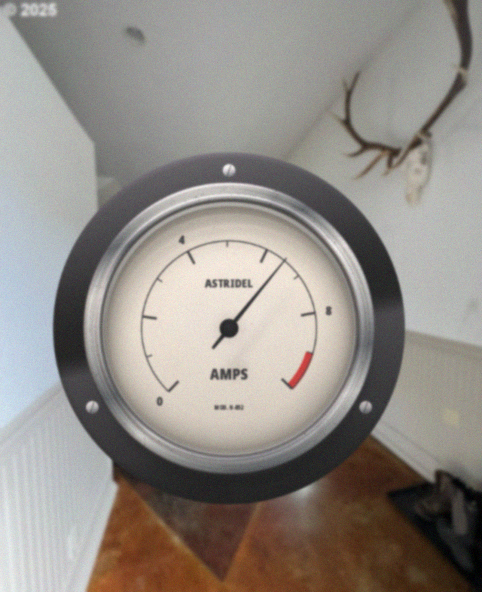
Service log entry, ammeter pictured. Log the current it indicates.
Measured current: 6.5 A
